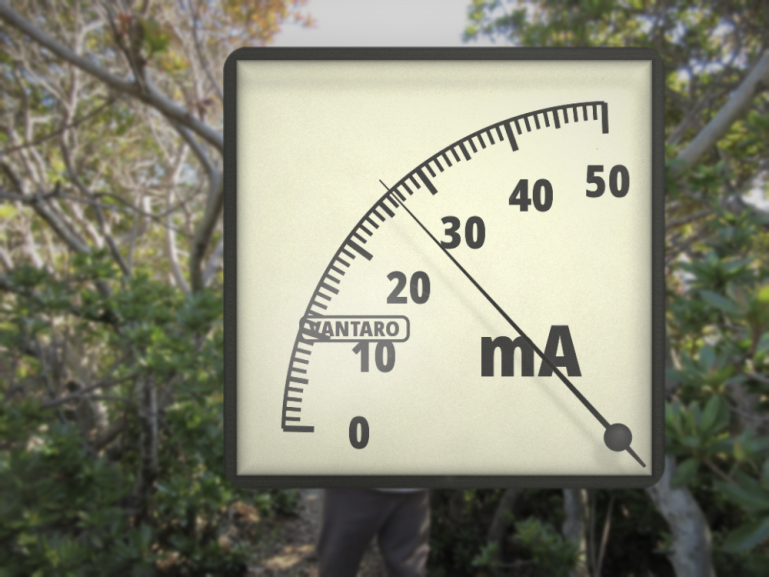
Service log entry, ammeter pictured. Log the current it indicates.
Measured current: 26.5 mA
